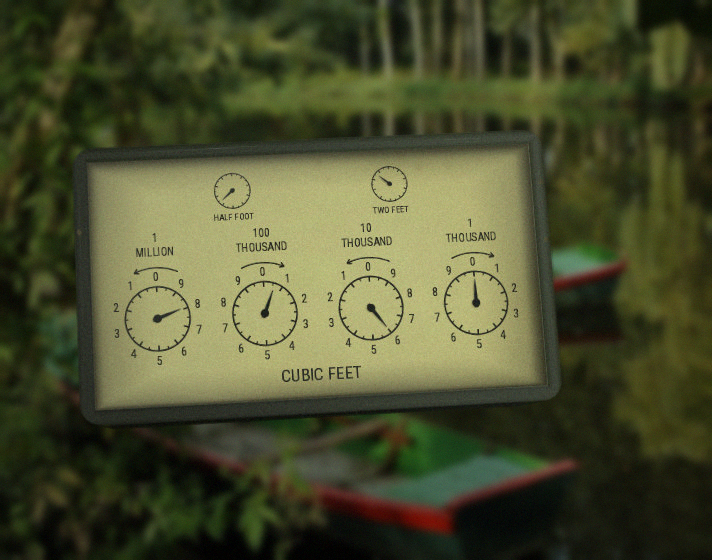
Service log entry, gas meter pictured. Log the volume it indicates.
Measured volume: 806000 ft³
